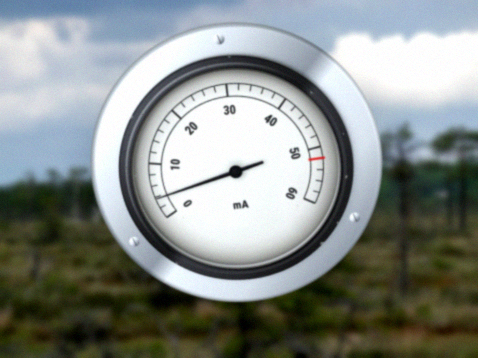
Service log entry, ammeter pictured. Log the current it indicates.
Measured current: 4 mA
